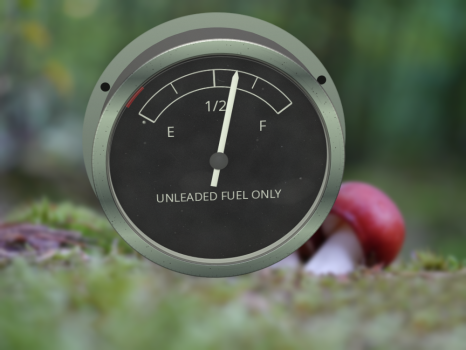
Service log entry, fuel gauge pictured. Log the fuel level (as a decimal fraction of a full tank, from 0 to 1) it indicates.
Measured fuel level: 0.625
